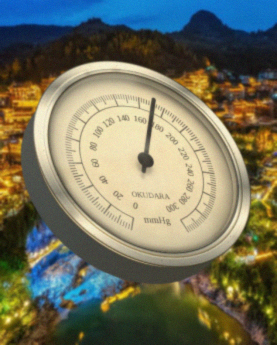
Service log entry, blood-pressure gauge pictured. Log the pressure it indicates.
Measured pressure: 170 mmHg
